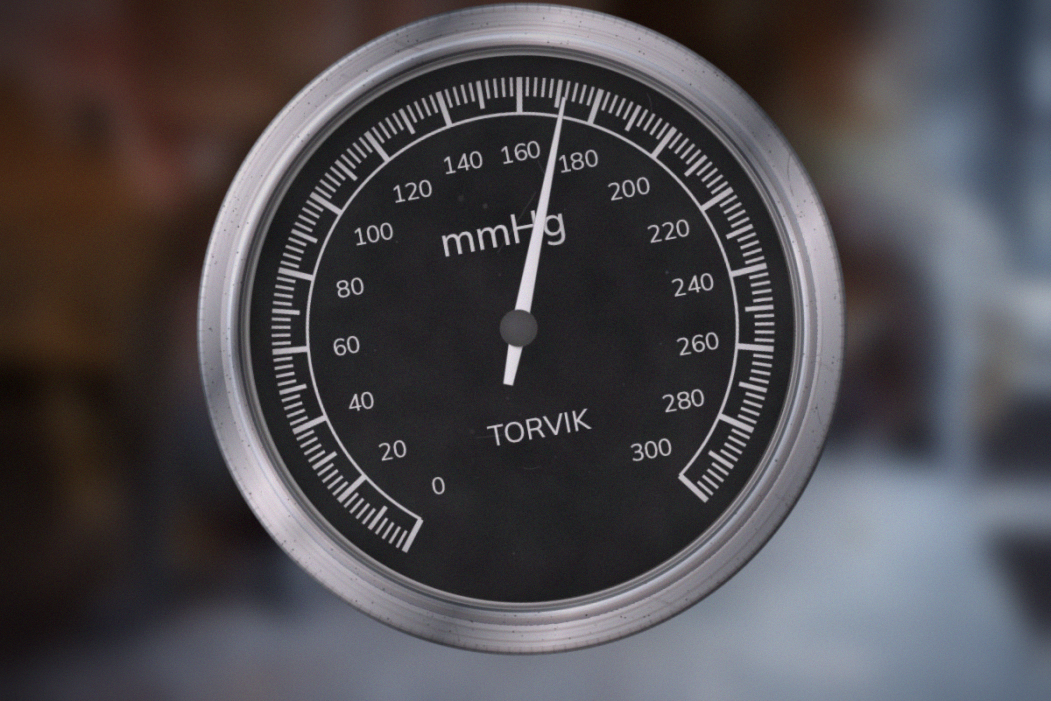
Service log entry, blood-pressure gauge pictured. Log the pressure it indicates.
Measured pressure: 172 mmHg
